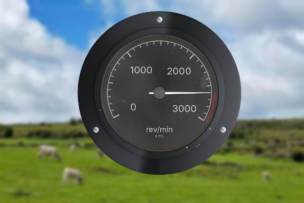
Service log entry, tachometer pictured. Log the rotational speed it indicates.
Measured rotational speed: 2600 rpm
